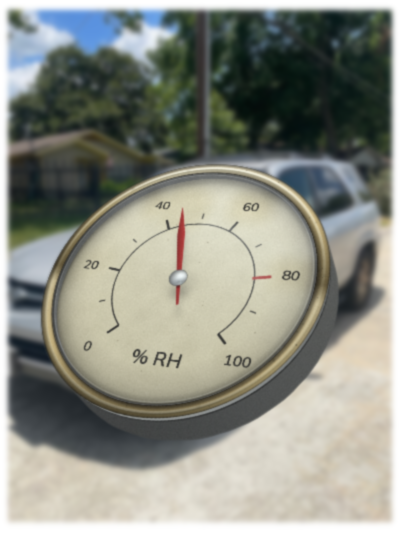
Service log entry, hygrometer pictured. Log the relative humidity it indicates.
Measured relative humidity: 45 %
